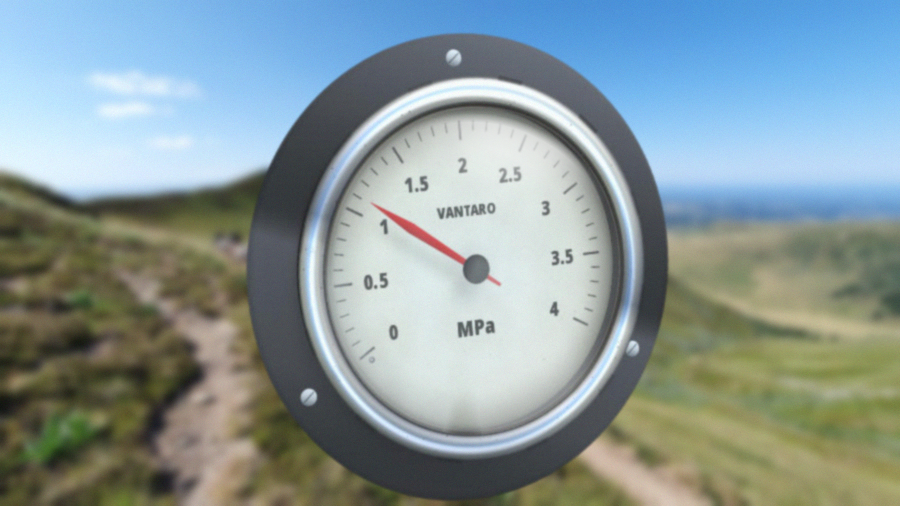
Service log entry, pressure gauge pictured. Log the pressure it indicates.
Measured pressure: 1.1 MPa
